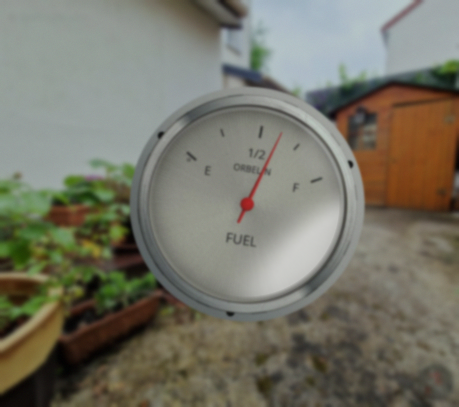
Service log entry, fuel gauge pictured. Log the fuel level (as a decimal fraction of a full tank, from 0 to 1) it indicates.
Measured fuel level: 0.625
